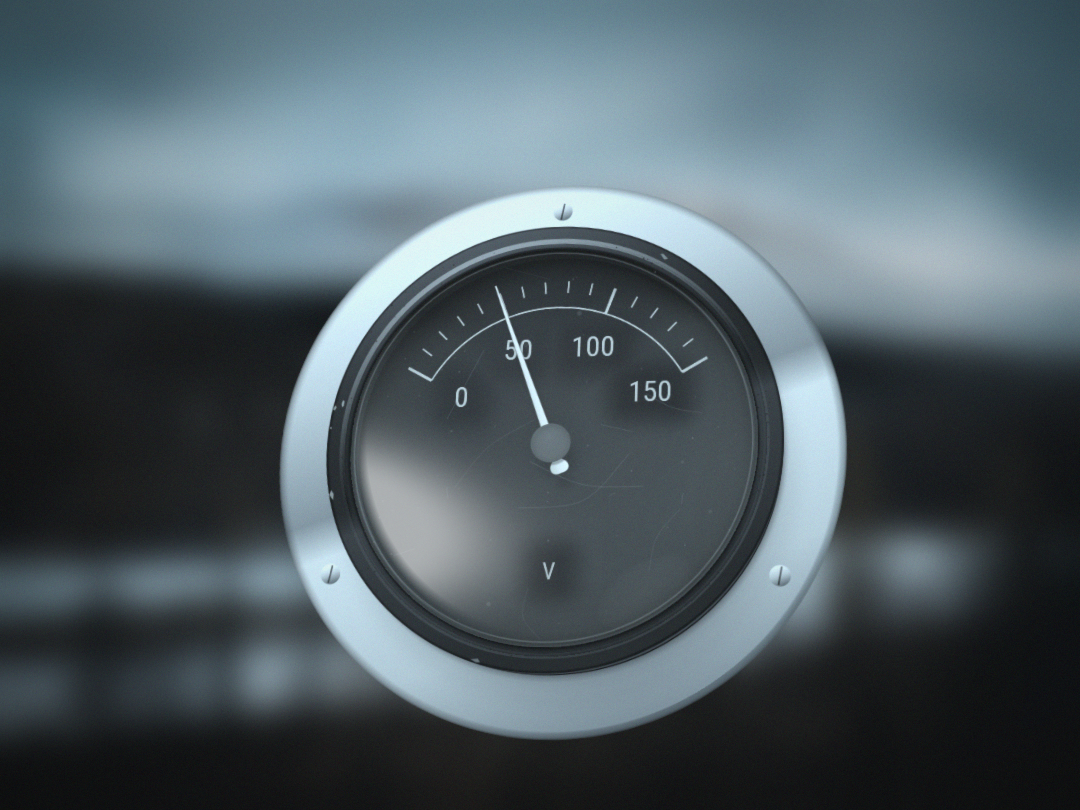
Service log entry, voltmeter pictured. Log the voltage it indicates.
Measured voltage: 50 V
